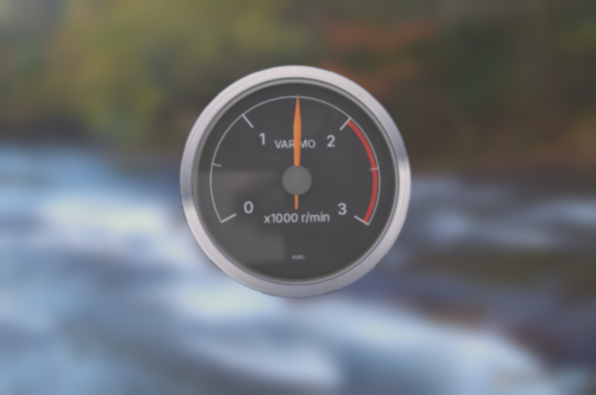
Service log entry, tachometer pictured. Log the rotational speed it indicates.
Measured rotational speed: 1500 rpm
